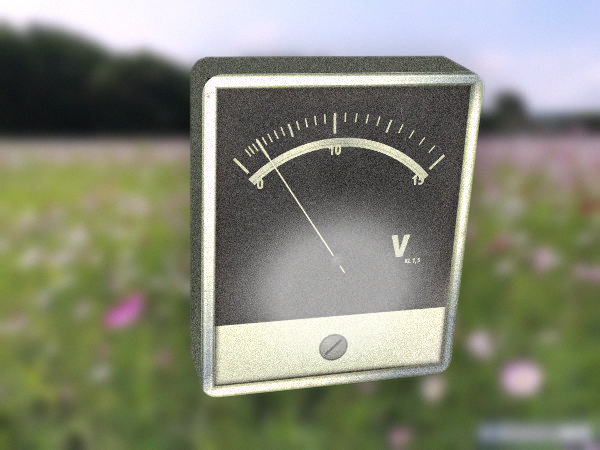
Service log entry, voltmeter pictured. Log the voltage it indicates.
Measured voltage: 5 V
